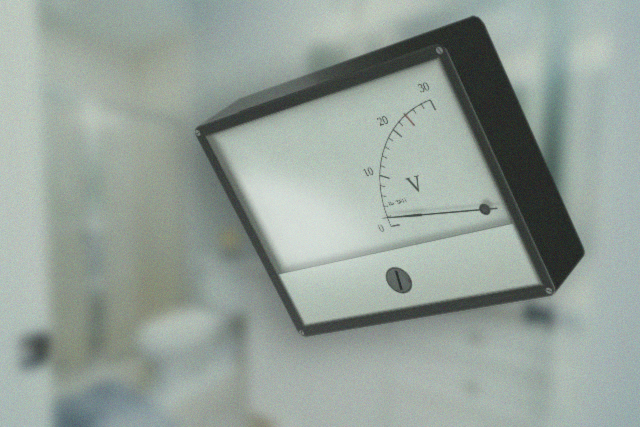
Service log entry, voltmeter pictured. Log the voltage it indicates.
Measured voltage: 2 V
